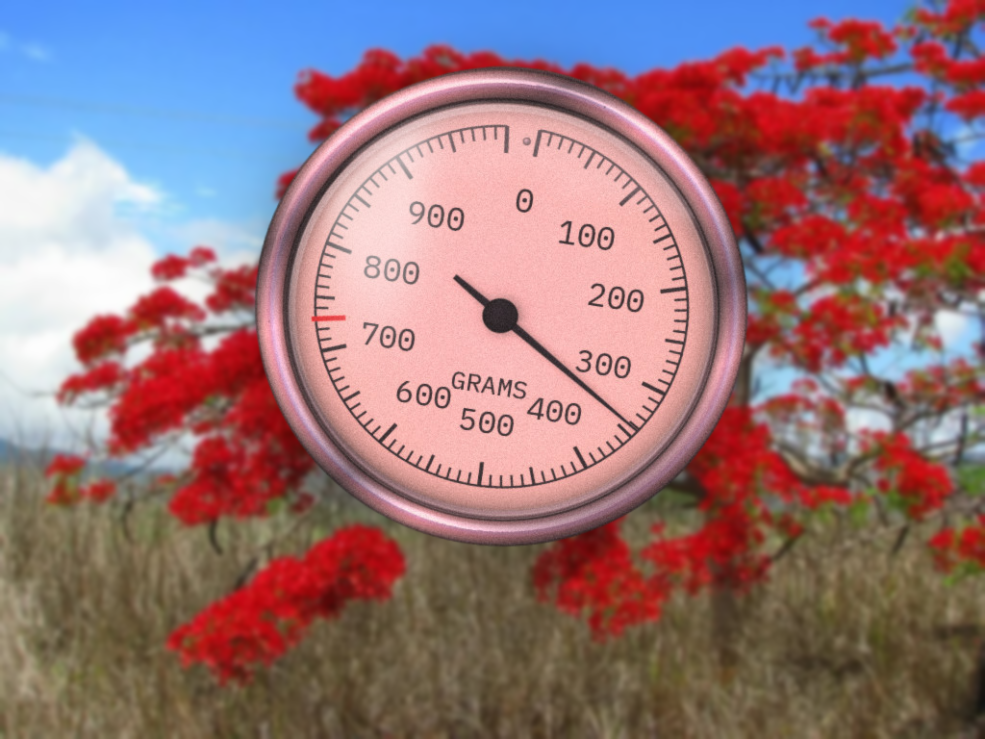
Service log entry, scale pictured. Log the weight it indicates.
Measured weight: 340 g
